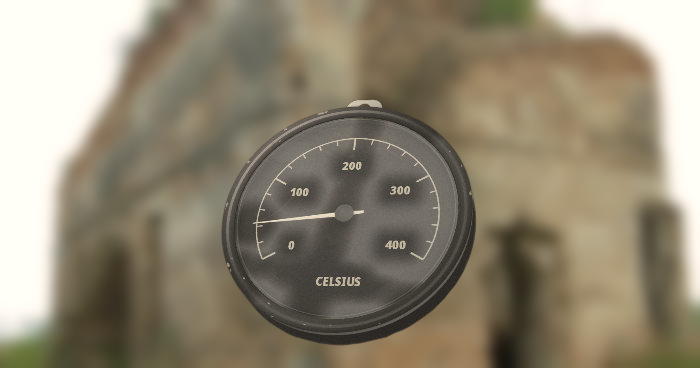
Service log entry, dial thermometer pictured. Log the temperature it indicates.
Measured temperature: 40 °C
